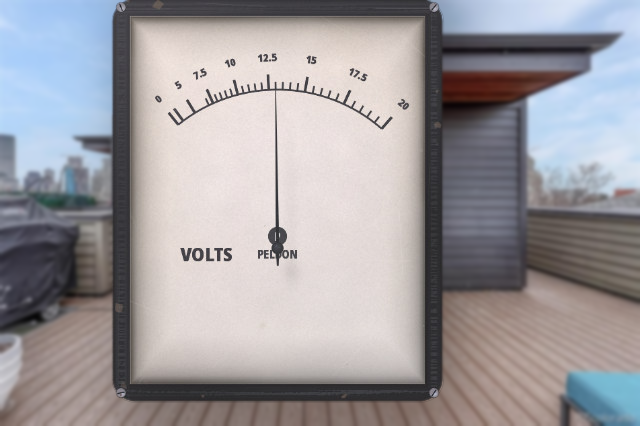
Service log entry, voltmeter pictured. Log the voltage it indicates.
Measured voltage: 13 V
